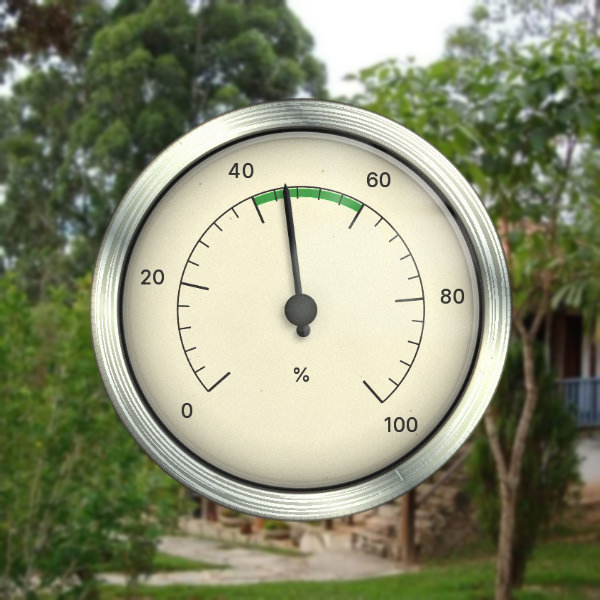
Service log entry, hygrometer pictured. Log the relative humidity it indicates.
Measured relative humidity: 46 %
